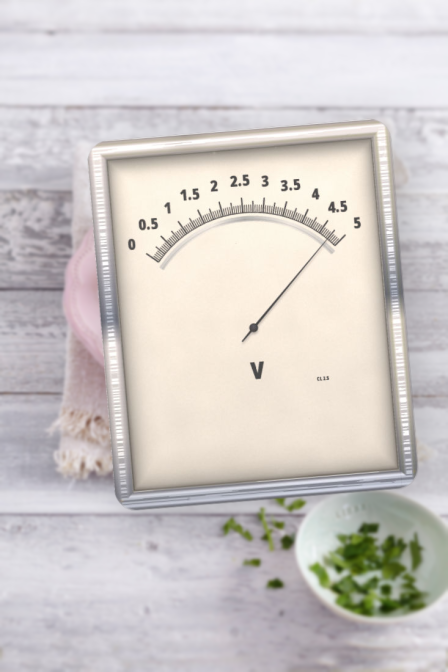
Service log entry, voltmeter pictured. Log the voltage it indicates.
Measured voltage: 4.75 V
